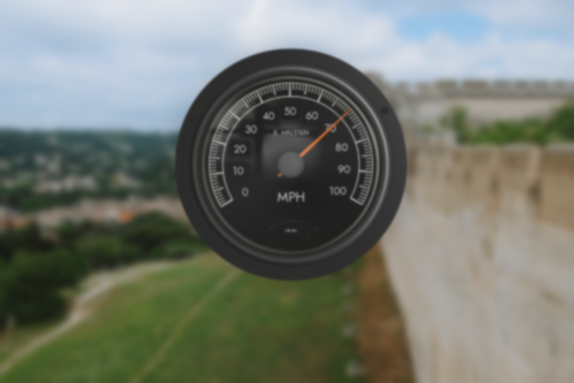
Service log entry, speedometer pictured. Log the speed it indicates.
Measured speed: 70 mph
